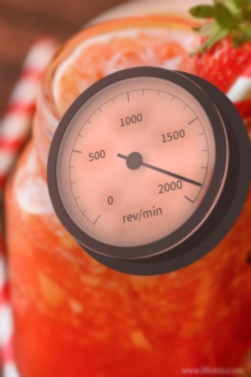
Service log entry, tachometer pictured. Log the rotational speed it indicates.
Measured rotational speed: 1900 rpm
